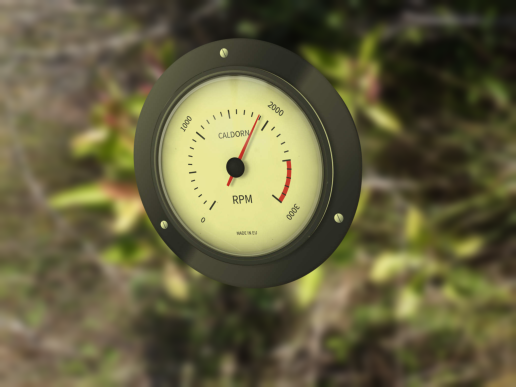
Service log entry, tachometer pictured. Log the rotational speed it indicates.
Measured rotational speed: 1900 rpm
